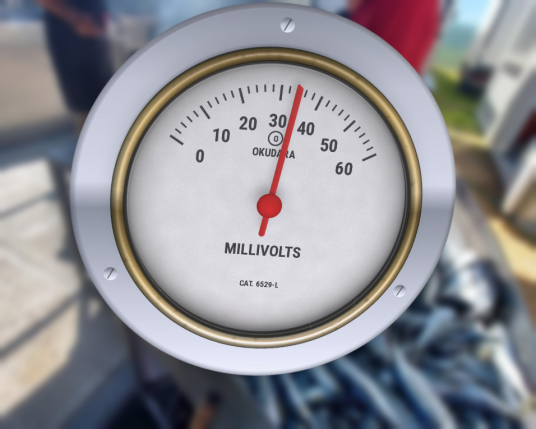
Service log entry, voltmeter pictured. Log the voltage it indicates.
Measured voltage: 34 mV
